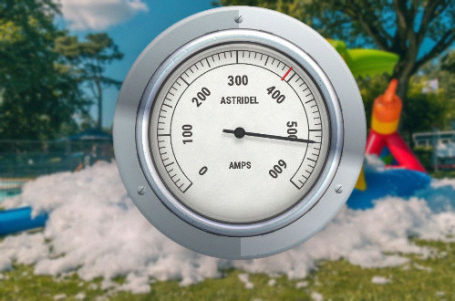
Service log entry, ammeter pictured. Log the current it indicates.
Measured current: 520 A
